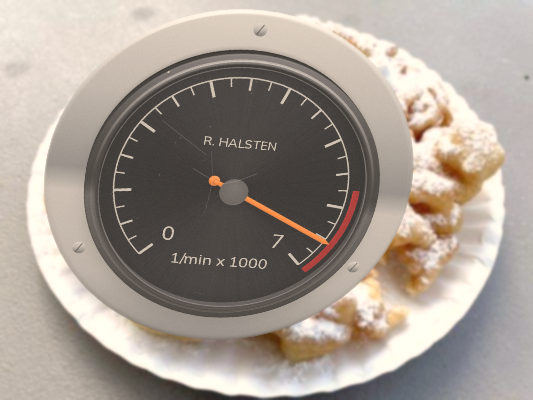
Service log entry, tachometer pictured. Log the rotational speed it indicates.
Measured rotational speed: 6500 rpm
